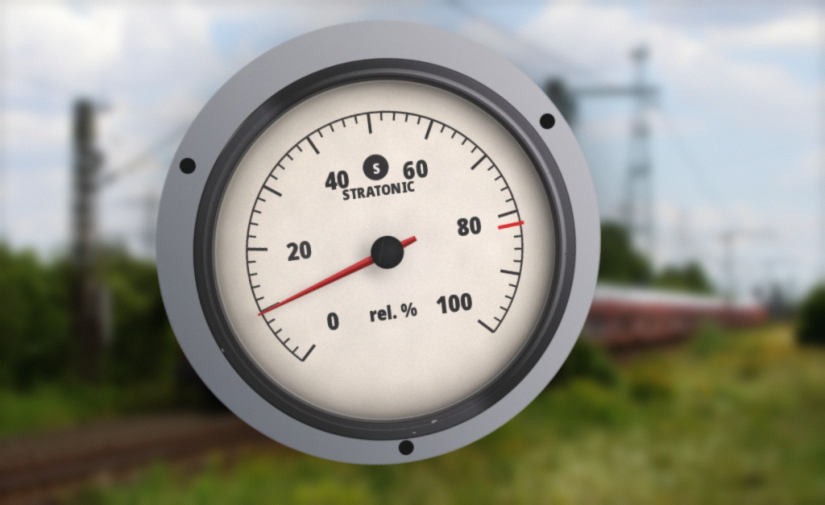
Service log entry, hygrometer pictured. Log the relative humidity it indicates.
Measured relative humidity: 10 %
